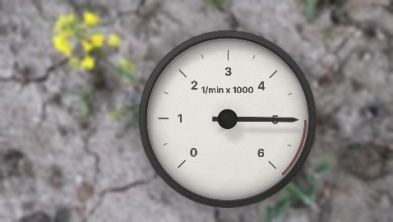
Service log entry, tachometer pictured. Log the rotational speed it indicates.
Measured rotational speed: 5000 rpm
